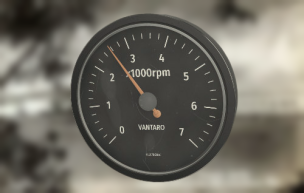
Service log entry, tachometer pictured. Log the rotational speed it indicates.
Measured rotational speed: 2600 rpm
